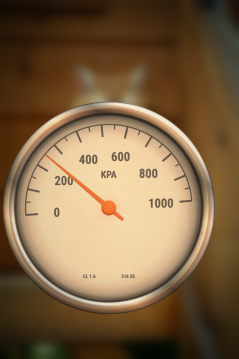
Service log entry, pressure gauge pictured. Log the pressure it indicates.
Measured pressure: 250 kPa
